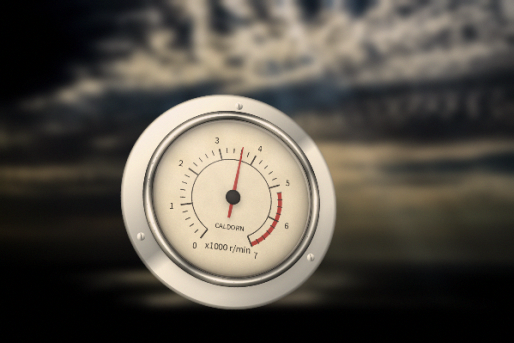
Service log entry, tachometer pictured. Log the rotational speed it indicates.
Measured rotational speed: 3600 rpm
